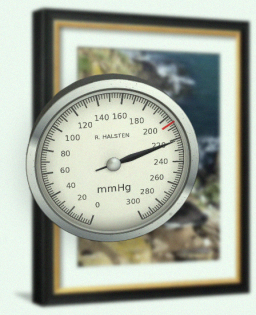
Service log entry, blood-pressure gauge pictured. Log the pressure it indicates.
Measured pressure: 220 mmHg
